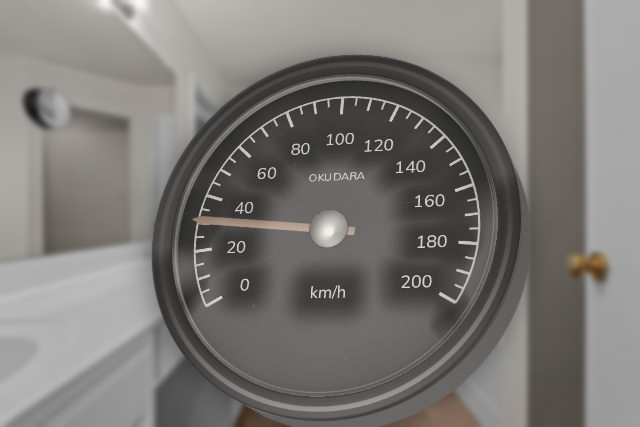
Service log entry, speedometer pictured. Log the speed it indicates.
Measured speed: 30 km/h
